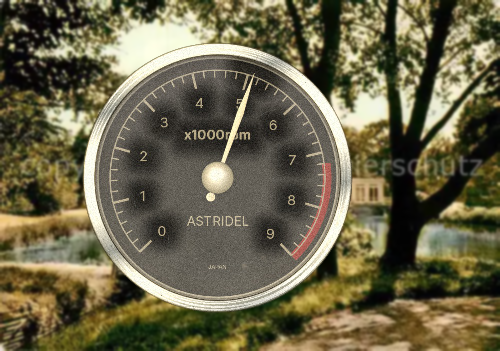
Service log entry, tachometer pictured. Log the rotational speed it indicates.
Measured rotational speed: 5100 rpm
